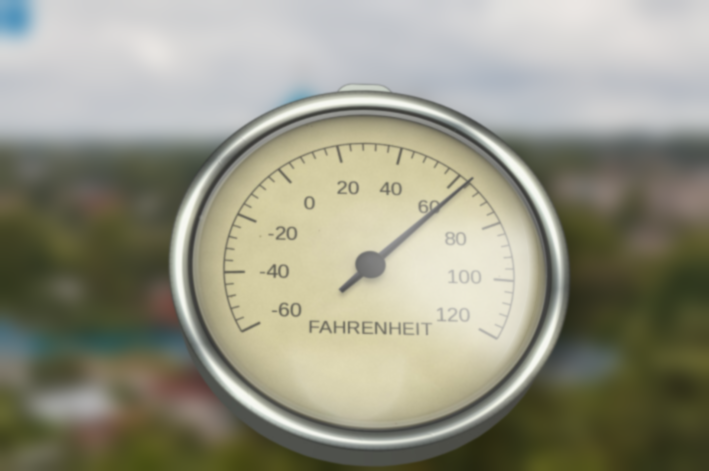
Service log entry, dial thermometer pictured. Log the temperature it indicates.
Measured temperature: 64 °F
